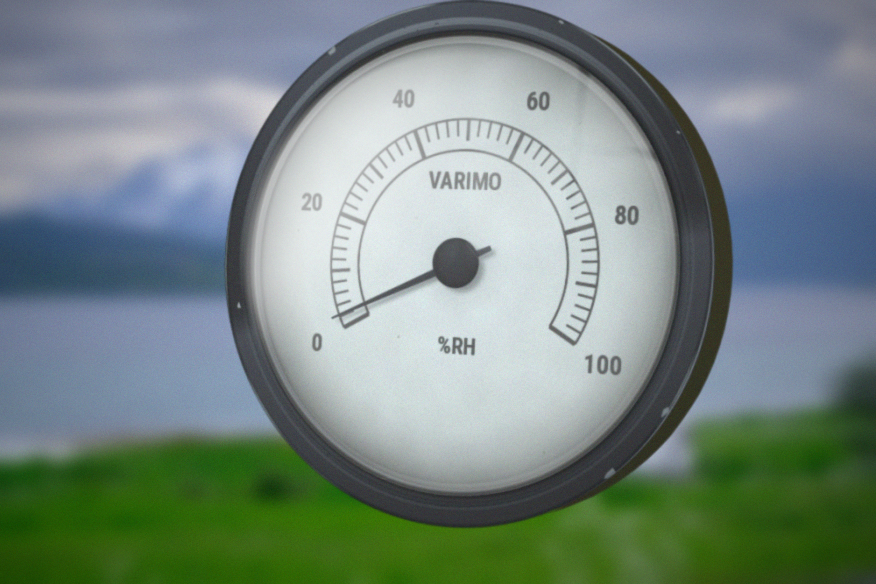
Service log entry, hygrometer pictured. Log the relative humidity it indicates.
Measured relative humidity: 2 %
